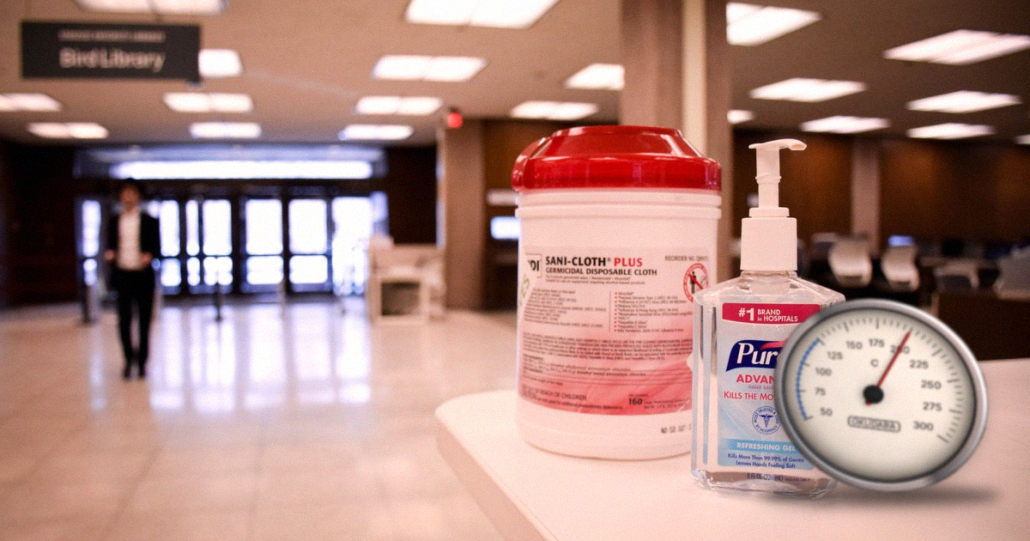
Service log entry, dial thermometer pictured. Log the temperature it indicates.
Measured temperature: 200 °C
